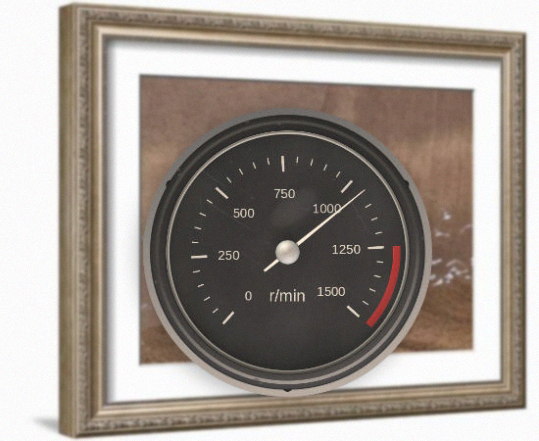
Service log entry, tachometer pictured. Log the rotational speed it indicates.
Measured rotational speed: 1050 rpm
